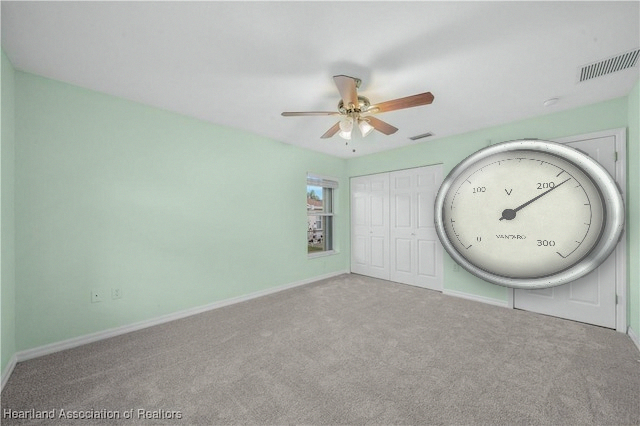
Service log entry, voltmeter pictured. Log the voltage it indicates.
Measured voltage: 210 V
